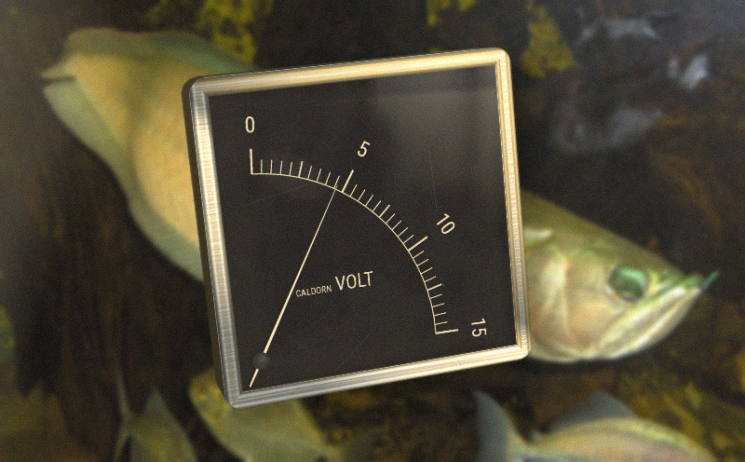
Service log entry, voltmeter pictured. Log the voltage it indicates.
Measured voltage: 4.5 V
